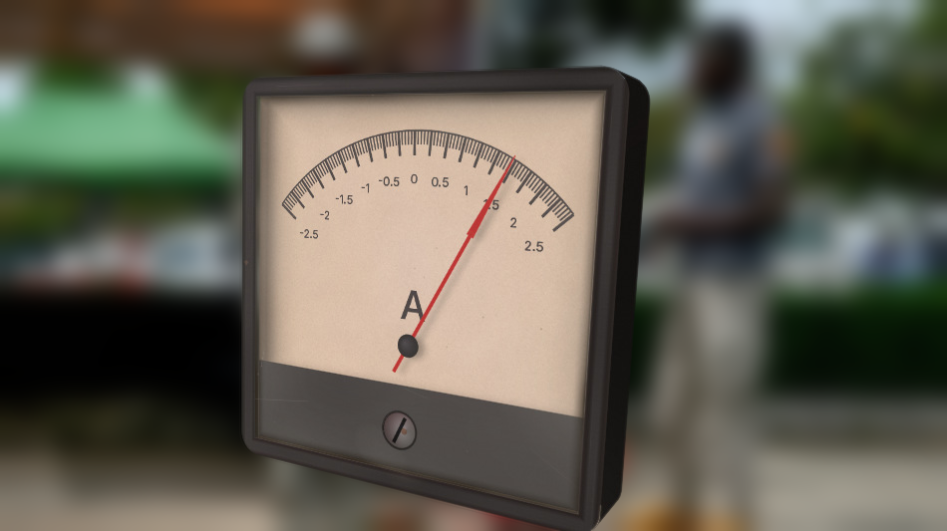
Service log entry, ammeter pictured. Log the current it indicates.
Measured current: 1.5 A
